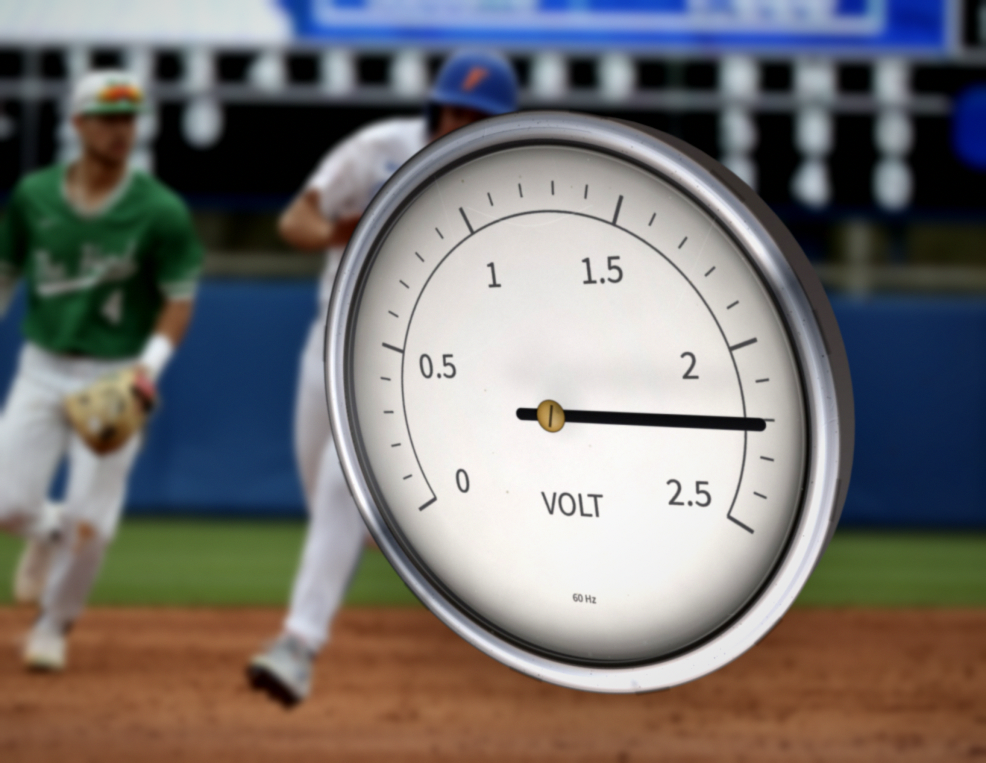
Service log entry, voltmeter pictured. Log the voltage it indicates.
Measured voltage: 2.2 V
